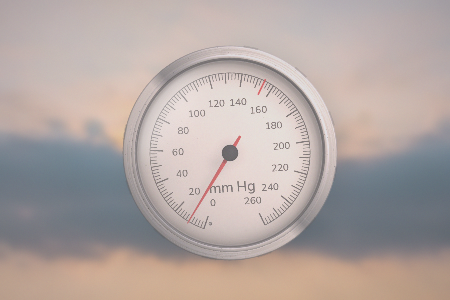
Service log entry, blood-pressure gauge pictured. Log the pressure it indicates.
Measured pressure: 10 mmHg
